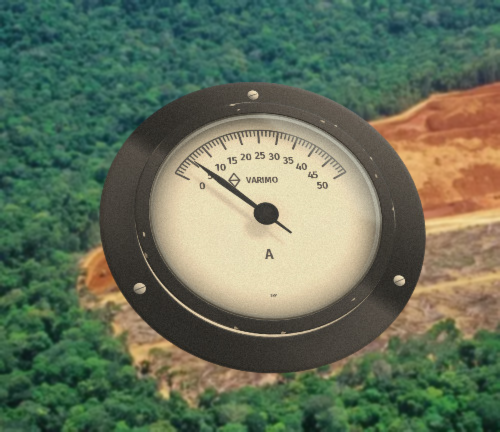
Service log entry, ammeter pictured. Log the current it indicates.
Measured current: 5 A
